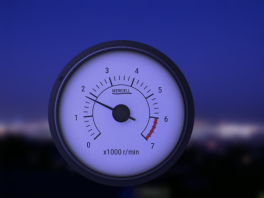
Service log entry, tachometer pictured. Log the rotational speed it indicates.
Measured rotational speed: 1800 rpm
